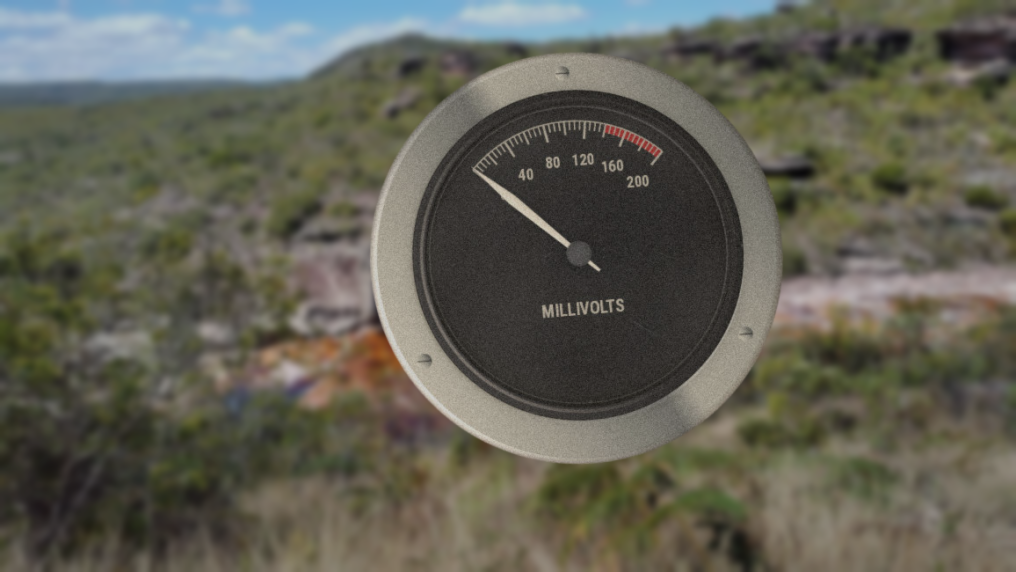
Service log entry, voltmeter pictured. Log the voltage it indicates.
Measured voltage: 0 mV
